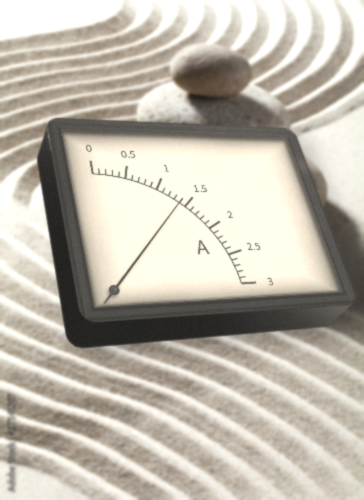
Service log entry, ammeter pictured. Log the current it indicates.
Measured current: 1.4 A
